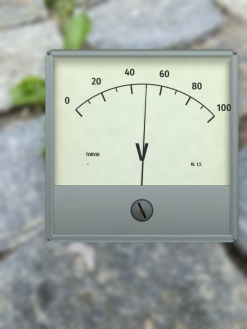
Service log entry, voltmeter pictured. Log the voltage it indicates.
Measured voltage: 50 V
